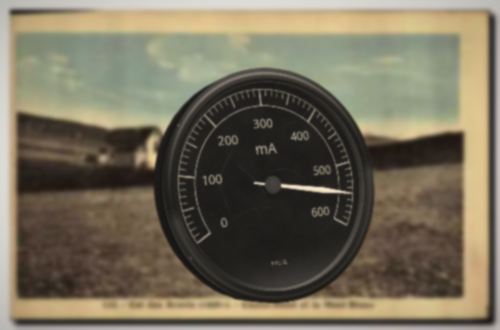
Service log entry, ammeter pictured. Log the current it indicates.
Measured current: 550 mA
